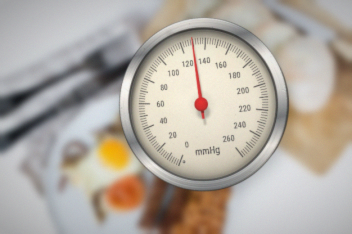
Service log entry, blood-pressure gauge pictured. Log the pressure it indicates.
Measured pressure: 130 mmHg
